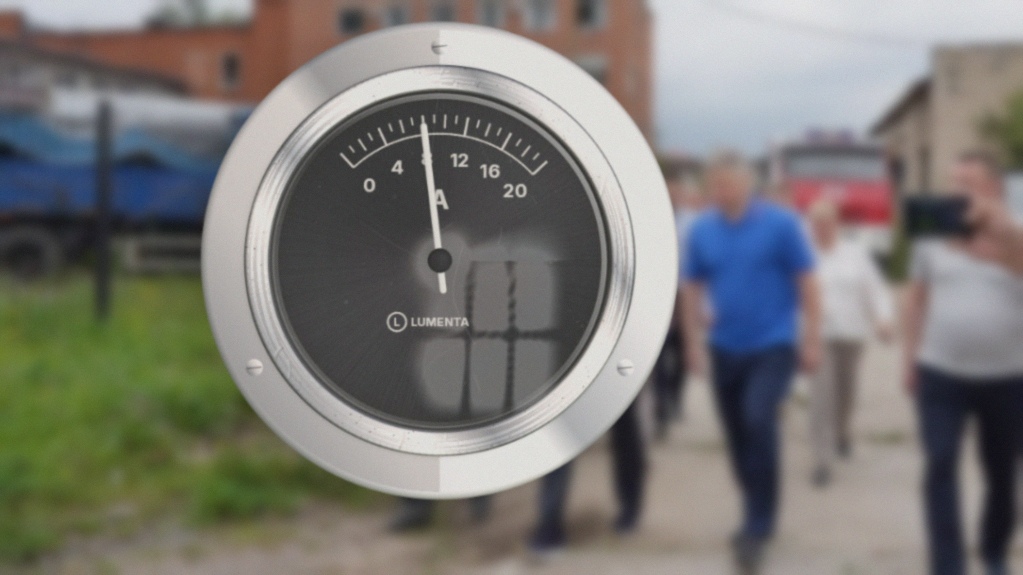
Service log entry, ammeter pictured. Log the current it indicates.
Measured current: 8 A
